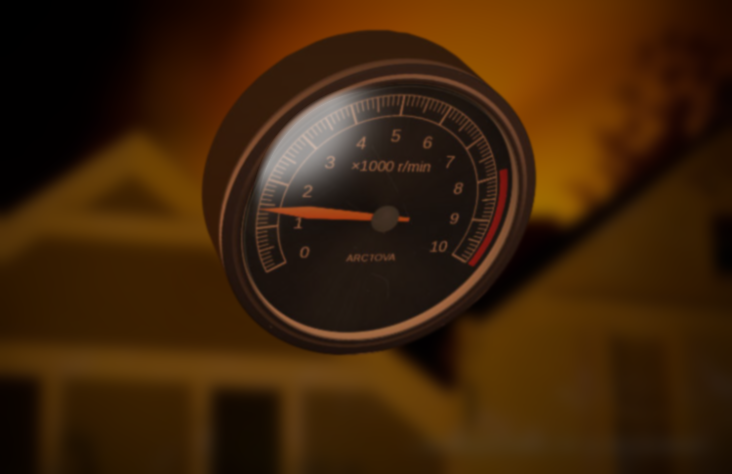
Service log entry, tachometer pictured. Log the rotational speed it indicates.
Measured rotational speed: 1500 rpm
